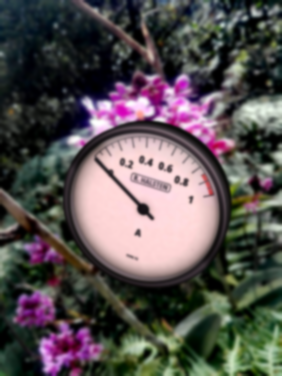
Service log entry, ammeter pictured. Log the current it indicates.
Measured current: 0 A
